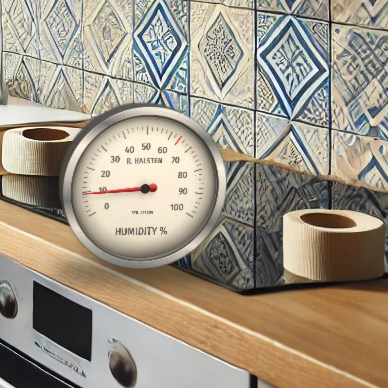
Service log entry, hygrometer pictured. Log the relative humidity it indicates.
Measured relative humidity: 10 %
